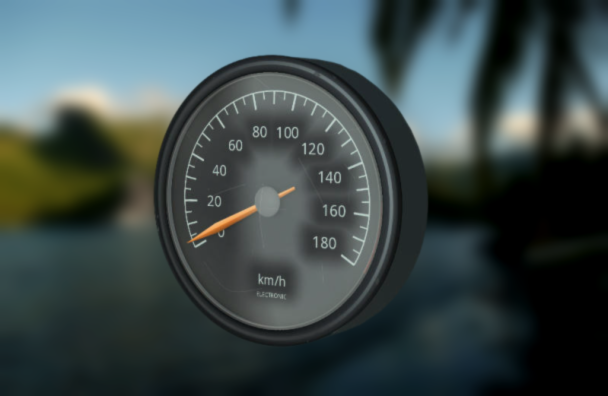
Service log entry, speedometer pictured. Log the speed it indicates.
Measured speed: 2.5 km/h
